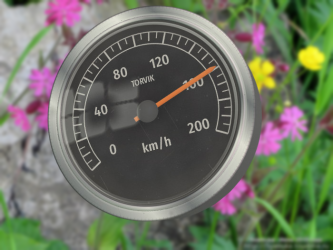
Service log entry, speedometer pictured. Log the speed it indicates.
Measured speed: 160 km/h
